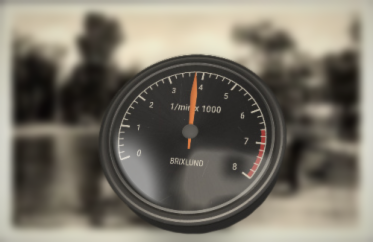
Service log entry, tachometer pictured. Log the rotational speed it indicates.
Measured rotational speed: 3800 rpm
